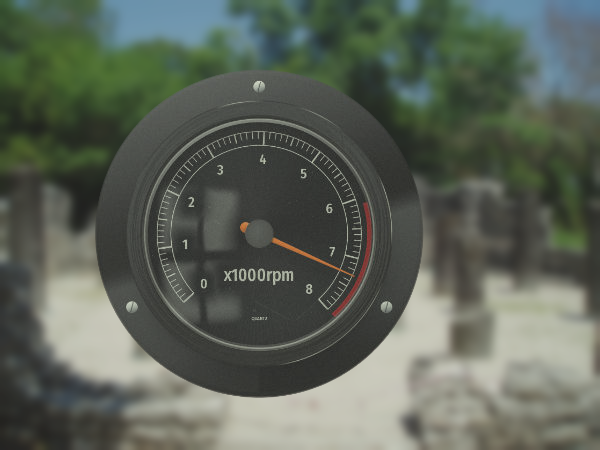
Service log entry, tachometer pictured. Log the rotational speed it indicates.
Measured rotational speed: 7300 rpm
